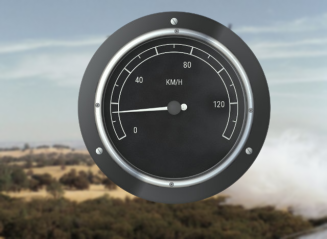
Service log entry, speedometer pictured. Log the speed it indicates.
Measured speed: 15 km/h
